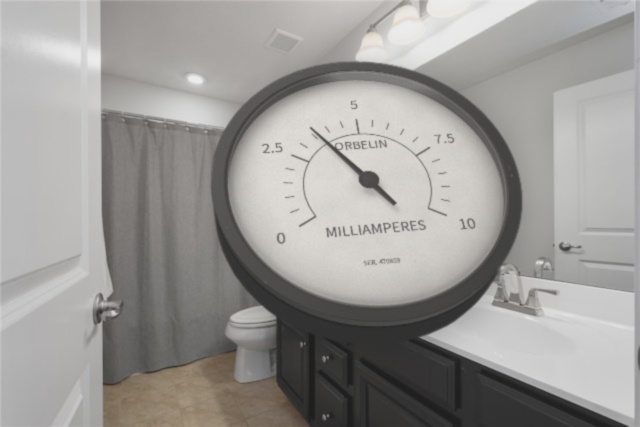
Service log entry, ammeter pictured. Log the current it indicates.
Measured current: 3.5 mA
